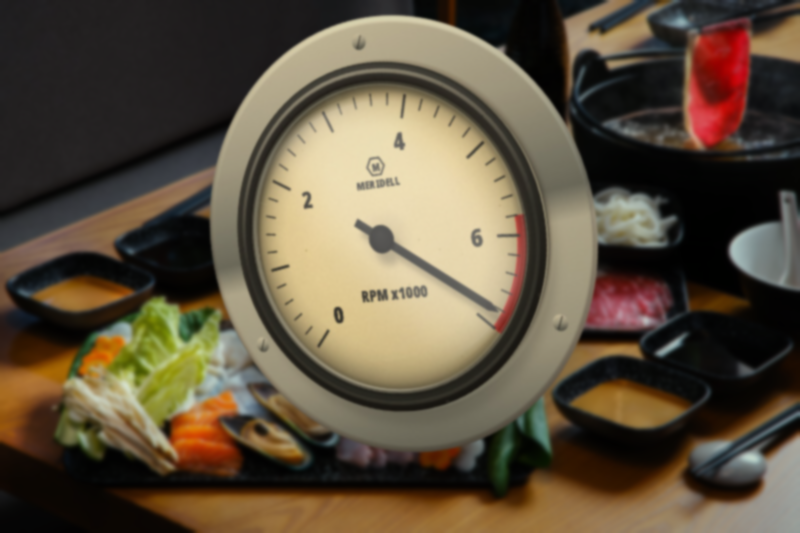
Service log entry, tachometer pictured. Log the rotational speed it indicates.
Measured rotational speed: 6800 rpm
